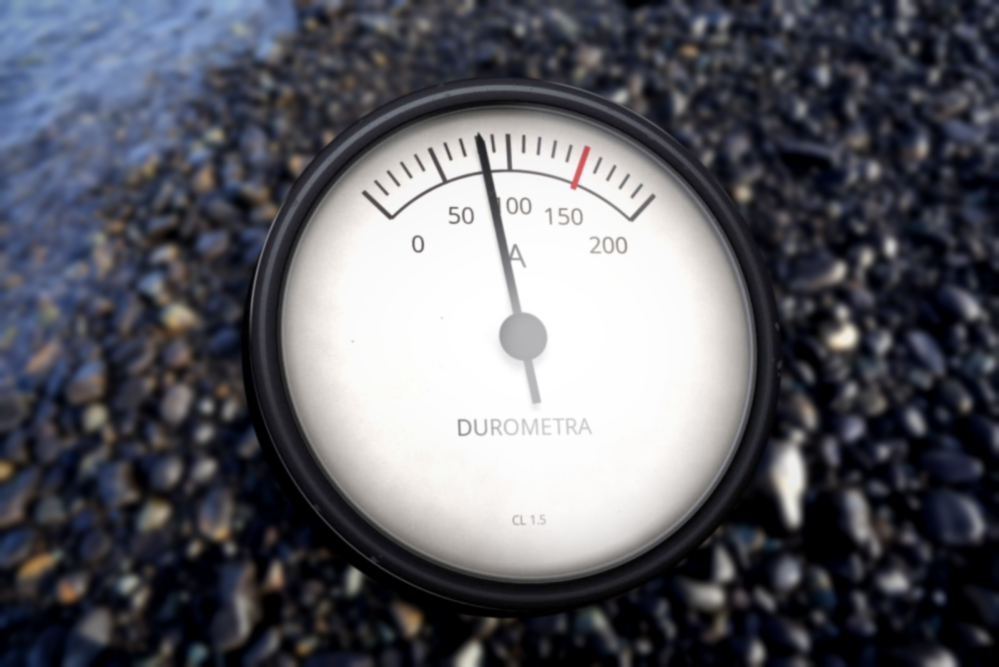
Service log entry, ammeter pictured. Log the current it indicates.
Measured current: 80 A
